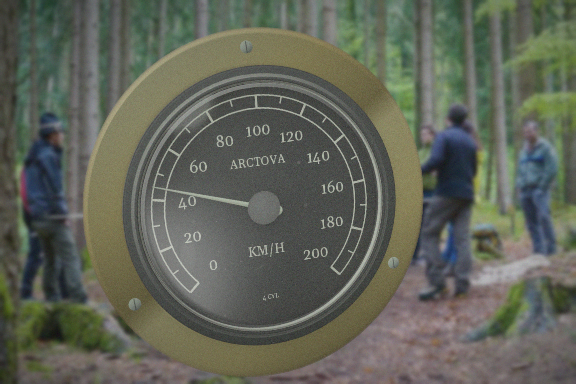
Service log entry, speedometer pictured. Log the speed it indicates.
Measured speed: 45 km/h
